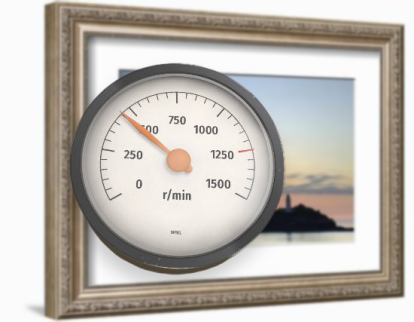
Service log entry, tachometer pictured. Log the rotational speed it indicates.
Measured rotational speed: 450 rpm
